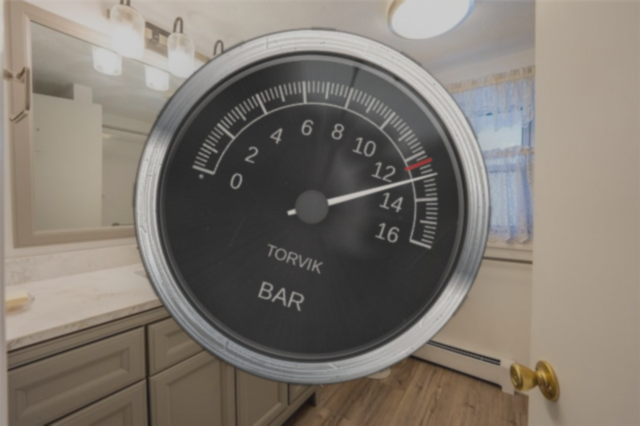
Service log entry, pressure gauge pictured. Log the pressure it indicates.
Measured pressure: 13 bar
